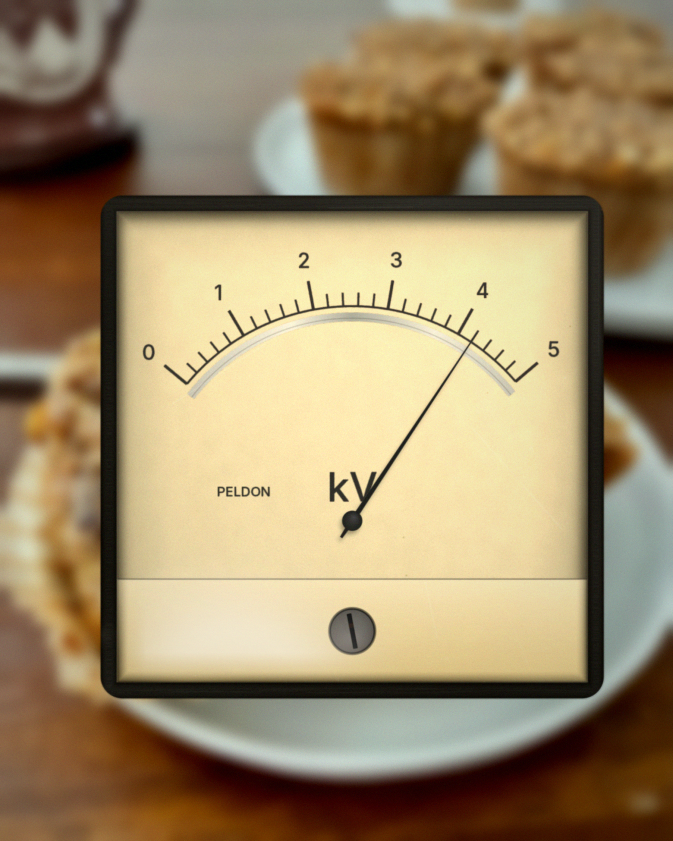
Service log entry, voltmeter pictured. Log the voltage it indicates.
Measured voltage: 4.2 kV
